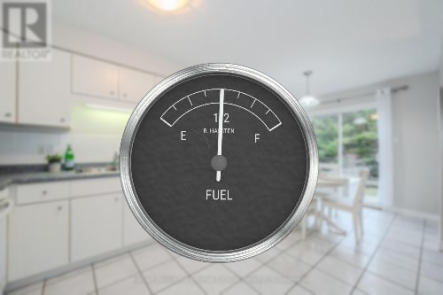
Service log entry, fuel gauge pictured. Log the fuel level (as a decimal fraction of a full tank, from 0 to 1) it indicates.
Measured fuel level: 0.5
